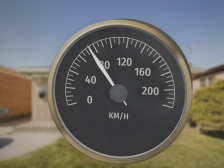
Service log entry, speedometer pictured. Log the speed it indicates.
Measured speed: 75 km/h
